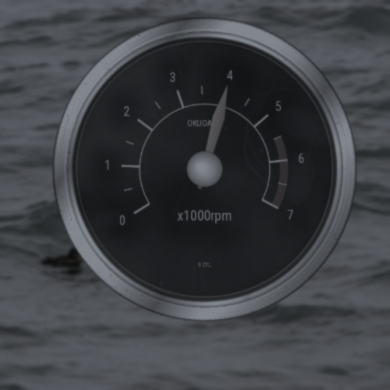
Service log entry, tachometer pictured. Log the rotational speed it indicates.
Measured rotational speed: 4000 rpm
